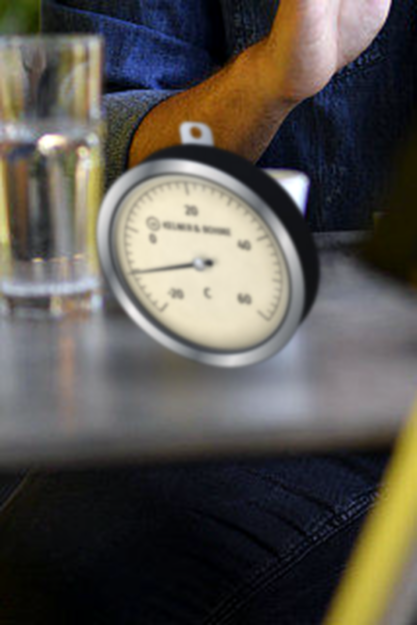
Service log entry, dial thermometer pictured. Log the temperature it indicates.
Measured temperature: -10 °C
